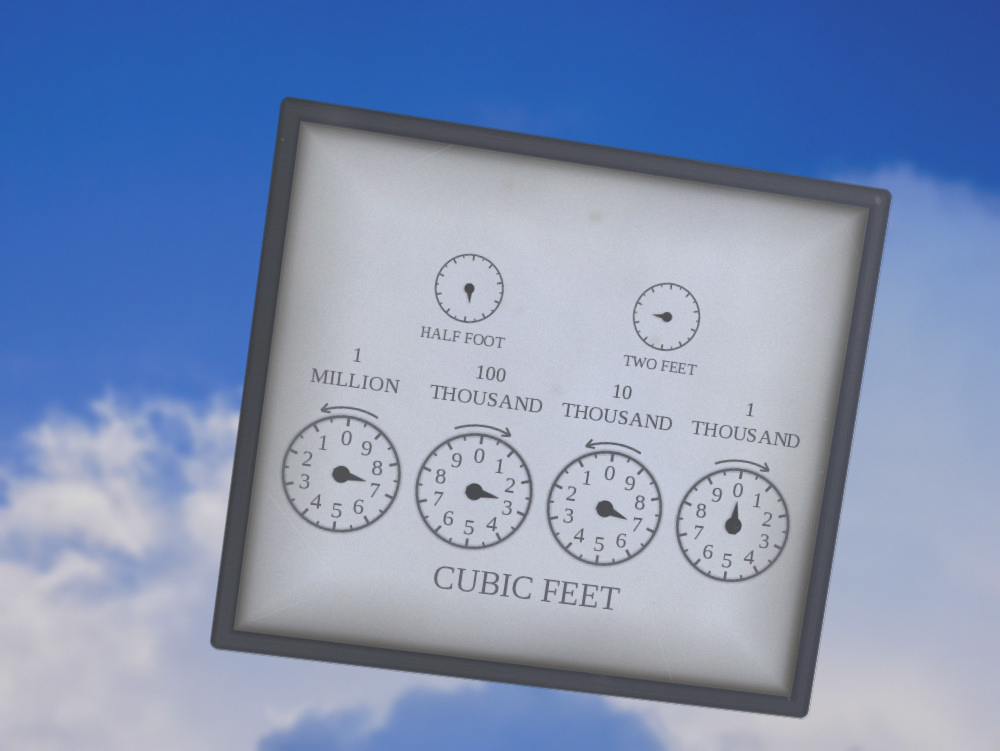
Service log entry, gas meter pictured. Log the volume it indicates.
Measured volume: 727000 ft³
